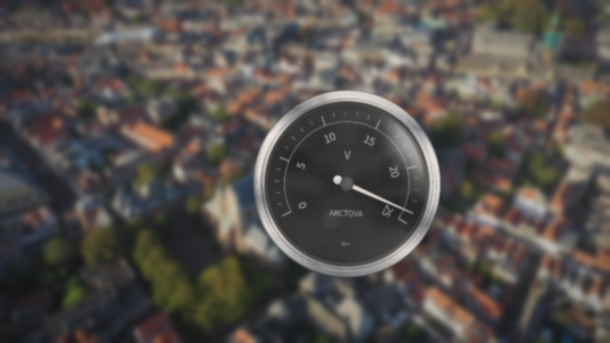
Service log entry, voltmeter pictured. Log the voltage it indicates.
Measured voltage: 24 V
